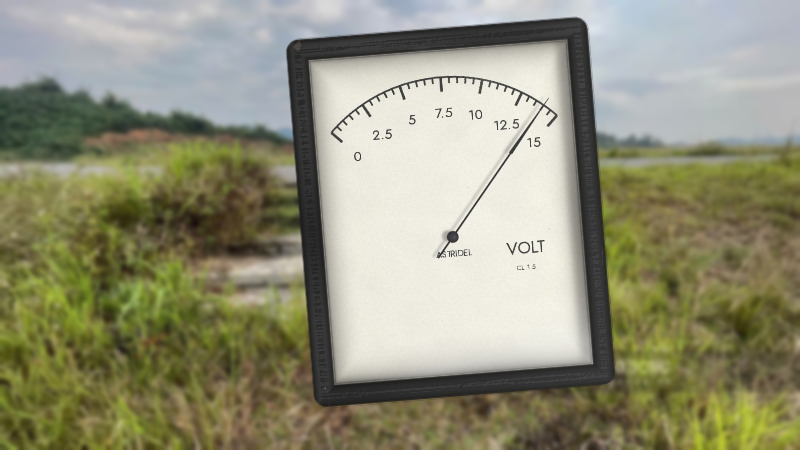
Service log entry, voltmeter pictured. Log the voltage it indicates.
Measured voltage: 14 V
